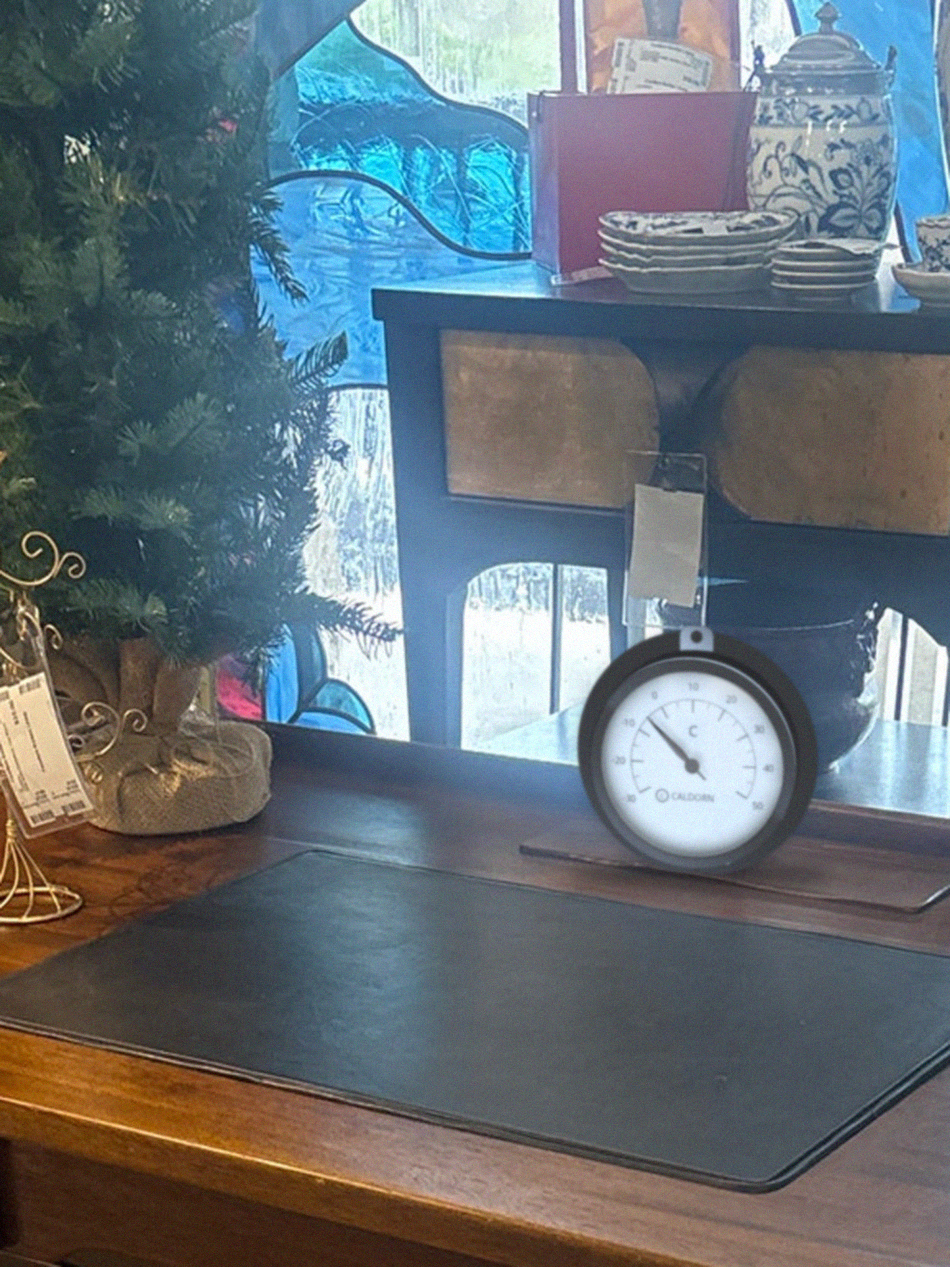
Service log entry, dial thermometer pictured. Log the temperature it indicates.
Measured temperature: -5 °C
